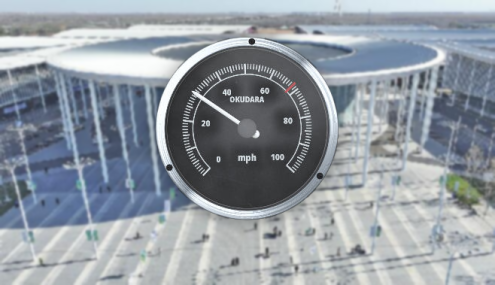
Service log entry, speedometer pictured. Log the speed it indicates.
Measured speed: 30 mph
